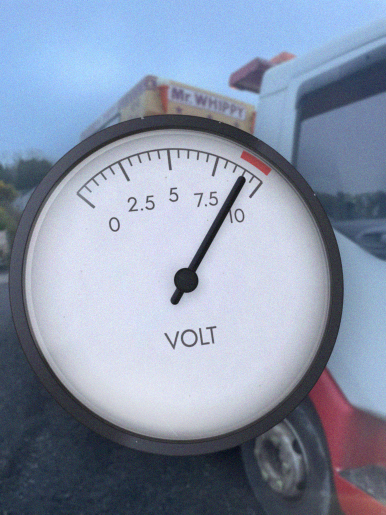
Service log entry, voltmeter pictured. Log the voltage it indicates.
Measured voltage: 9 V
